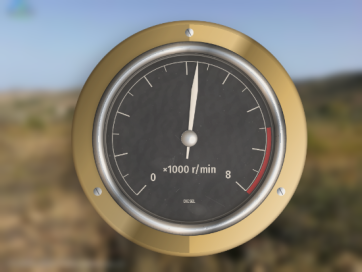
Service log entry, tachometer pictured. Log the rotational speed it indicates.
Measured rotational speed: 4250 rpm
